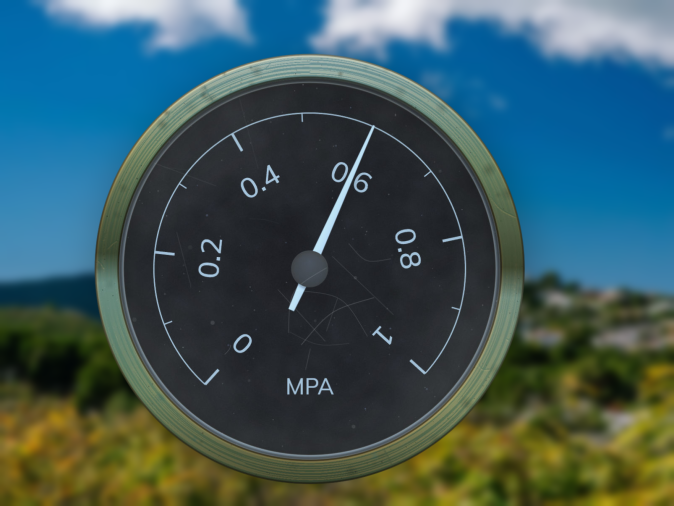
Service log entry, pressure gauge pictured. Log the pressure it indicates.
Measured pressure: 0.6 MPa
